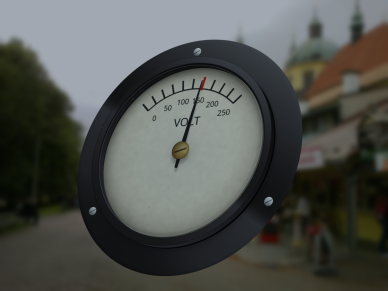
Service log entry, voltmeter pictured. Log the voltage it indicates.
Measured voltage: 150 V
